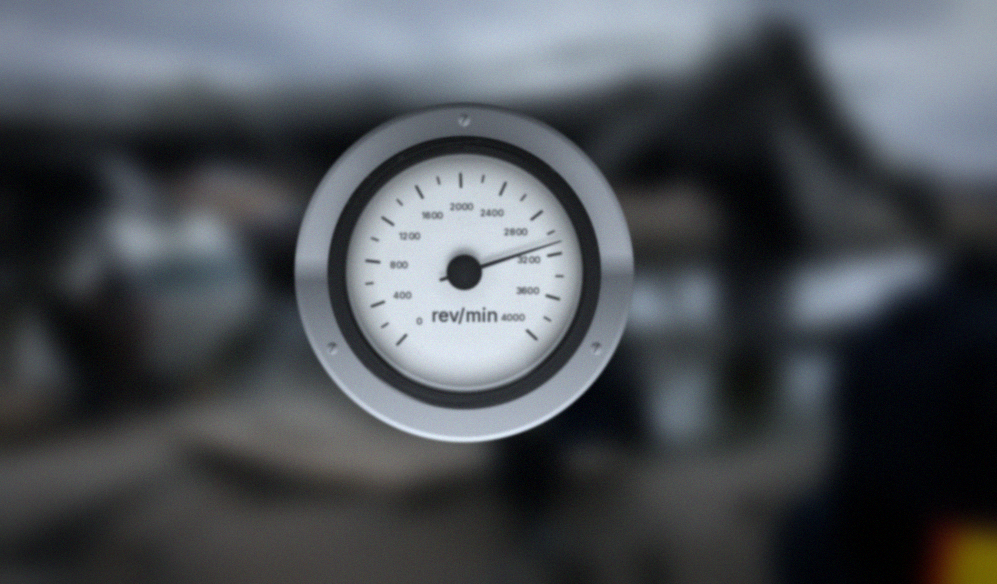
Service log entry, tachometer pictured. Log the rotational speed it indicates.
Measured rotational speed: 3100 rpm
